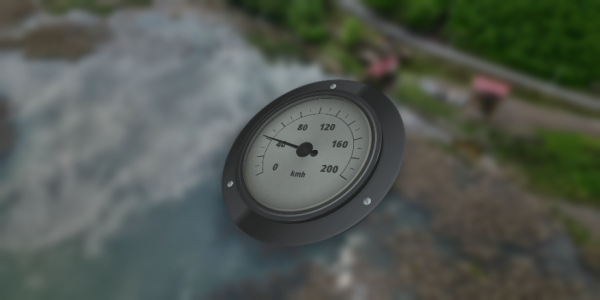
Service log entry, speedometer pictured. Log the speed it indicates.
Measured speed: 40 km/h
